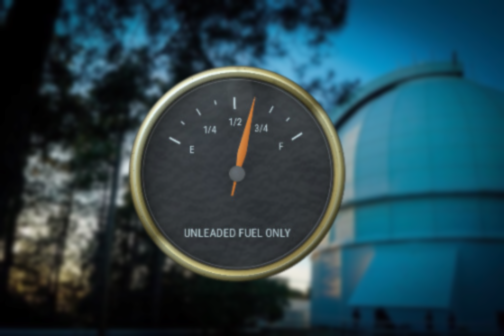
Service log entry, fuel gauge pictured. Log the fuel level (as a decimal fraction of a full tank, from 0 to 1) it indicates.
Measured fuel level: 0.625
